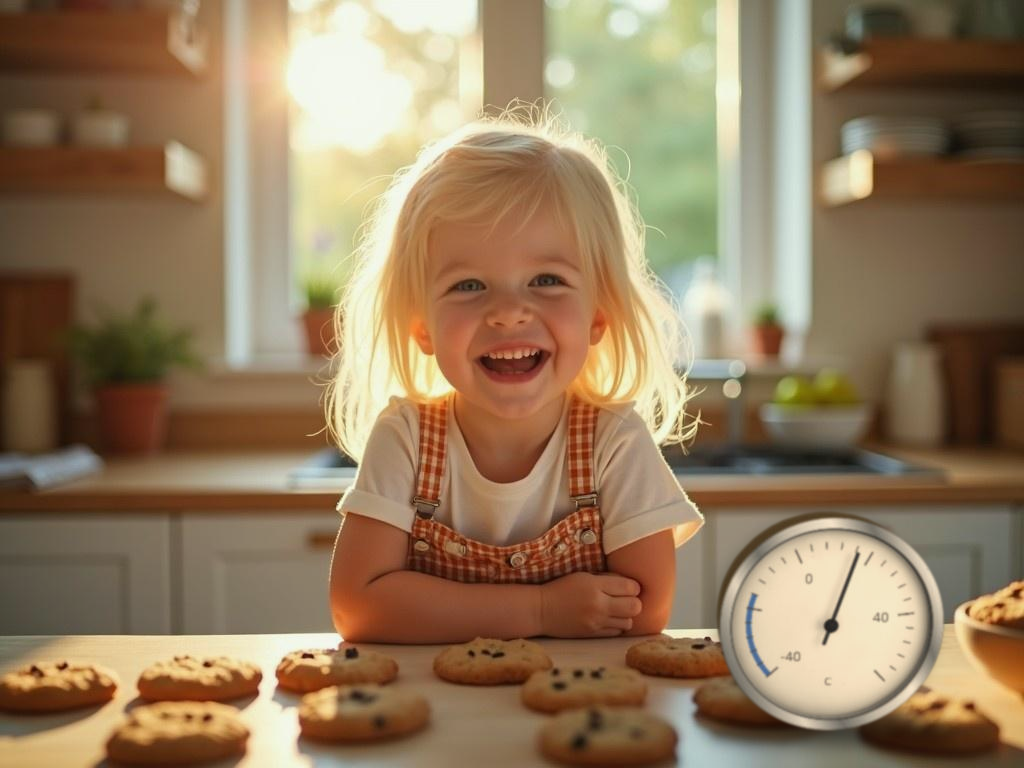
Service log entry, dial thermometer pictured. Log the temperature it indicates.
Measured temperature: 16 °C
